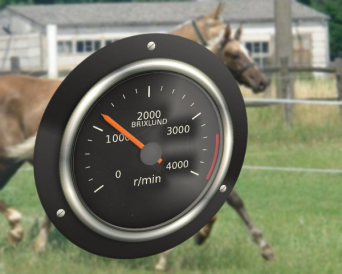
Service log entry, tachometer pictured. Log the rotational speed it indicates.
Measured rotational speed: 1200 rpm
